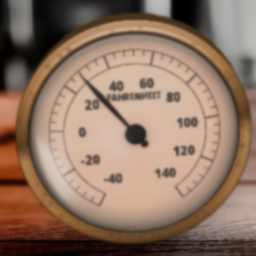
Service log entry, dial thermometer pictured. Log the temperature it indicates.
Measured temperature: 28 °F
